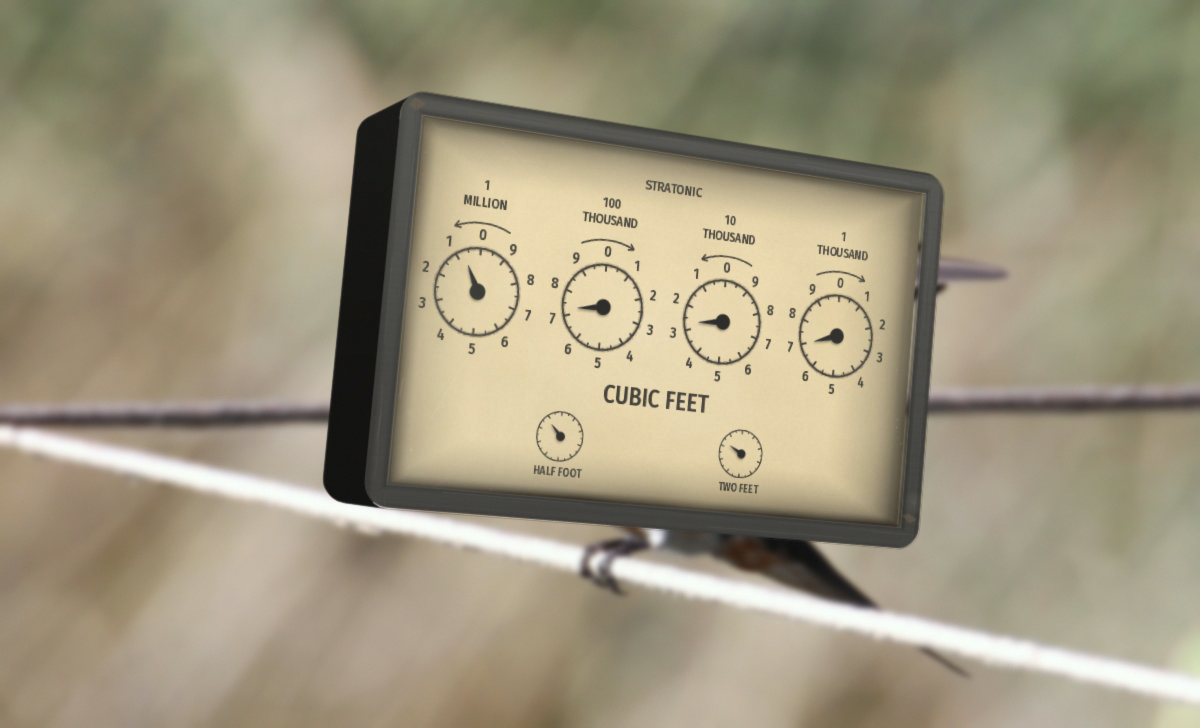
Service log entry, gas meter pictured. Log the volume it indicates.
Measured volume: 72700 ft³
